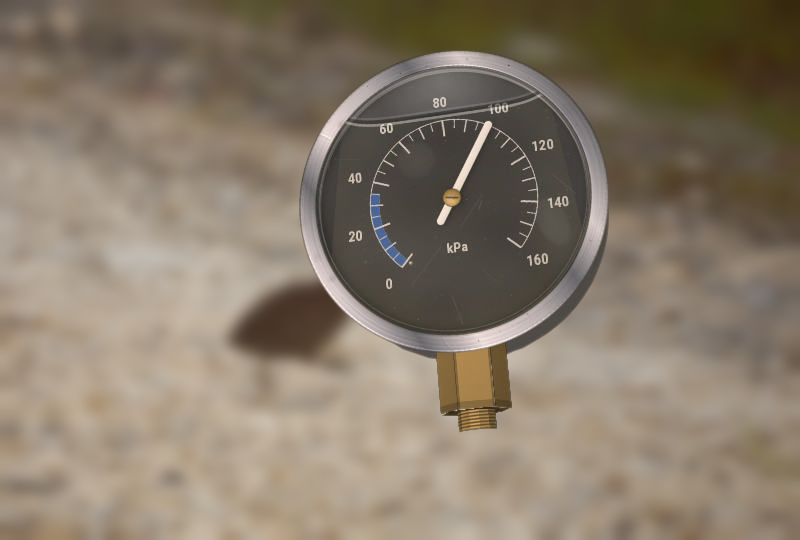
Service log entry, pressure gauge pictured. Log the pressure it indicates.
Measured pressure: 100 kPa
